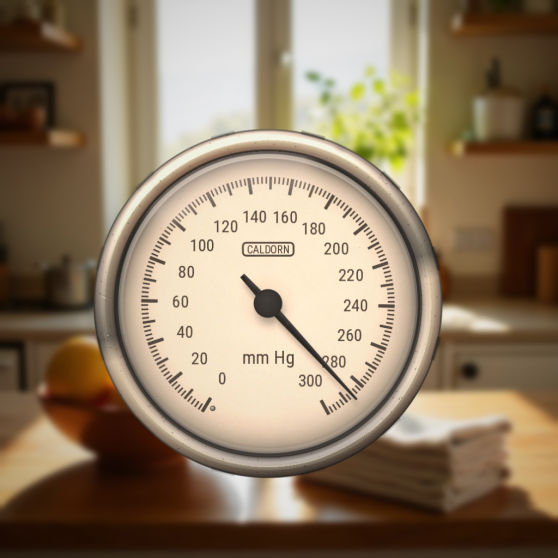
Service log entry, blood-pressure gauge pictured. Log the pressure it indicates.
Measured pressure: 286 mmHg
